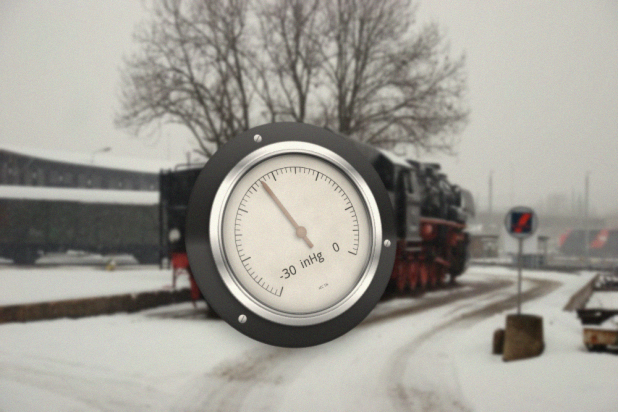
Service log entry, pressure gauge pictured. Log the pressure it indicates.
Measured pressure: -16.5 inHg
